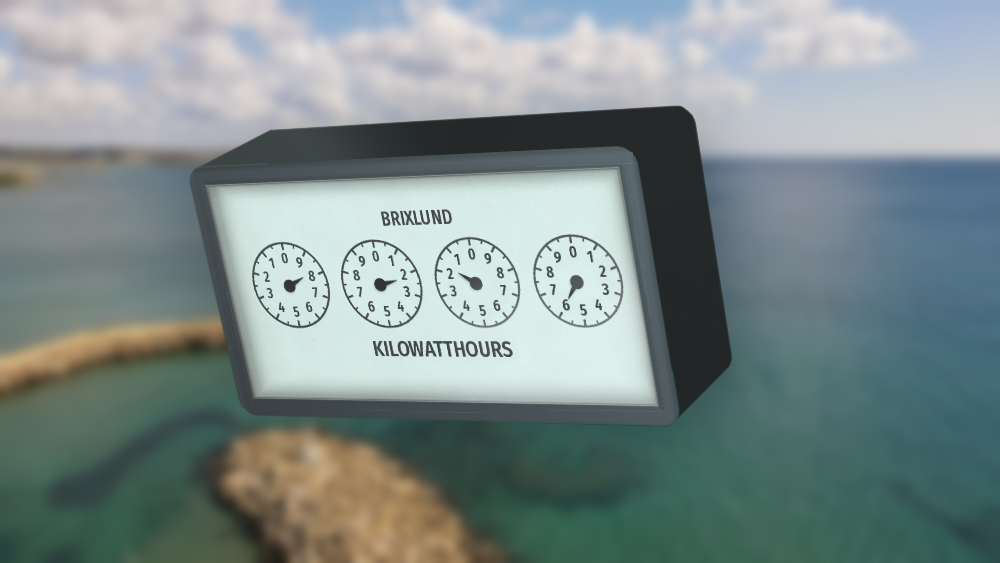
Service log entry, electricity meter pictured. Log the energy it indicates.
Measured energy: 8216 kWh
